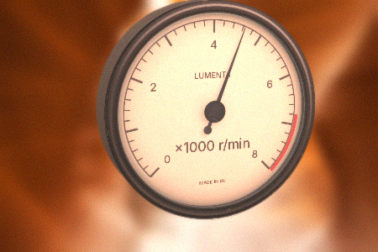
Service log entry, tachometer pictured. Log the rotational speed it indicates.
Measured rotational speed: 4600 rpm
